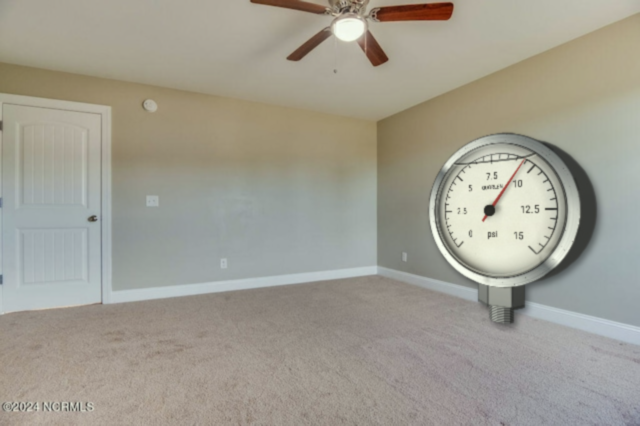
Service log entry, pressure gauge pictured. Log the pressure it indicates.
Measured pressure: 9.5 psi
